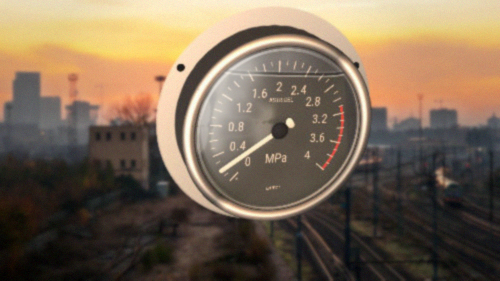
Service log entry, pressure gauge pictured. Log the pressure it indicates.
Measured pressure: 0.2 MPa
